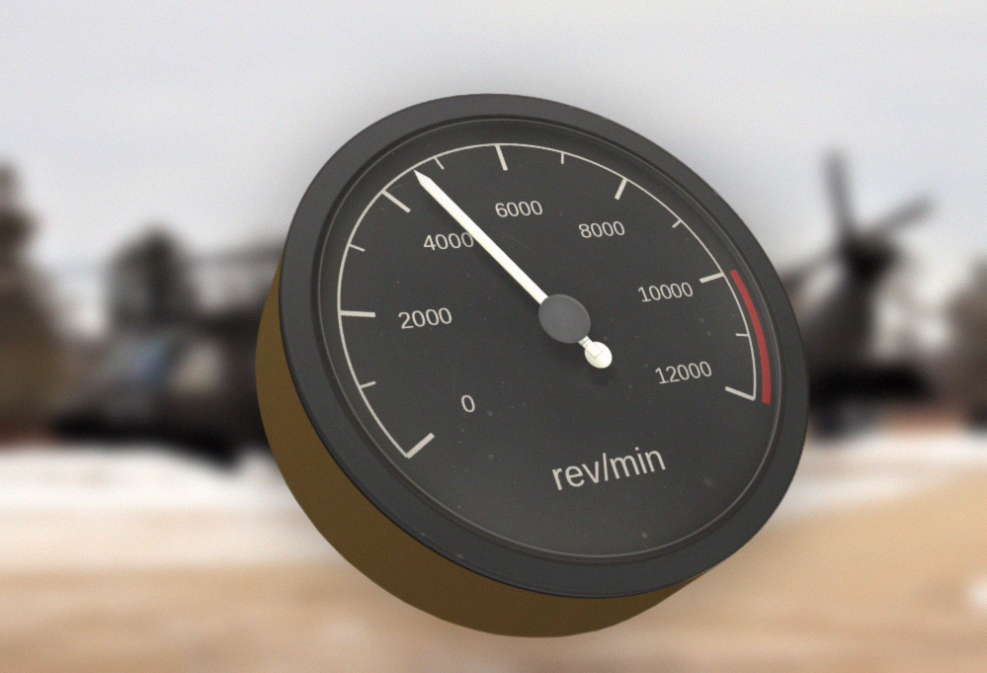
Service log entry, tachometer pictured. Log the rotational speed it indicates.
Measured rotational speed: 4500 rpm
